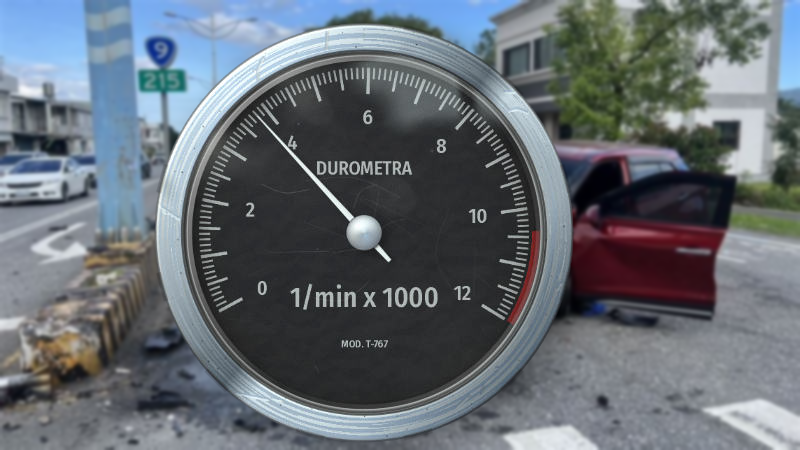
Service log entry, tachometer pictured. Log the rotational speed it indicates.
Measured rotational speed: 3800 rpm
